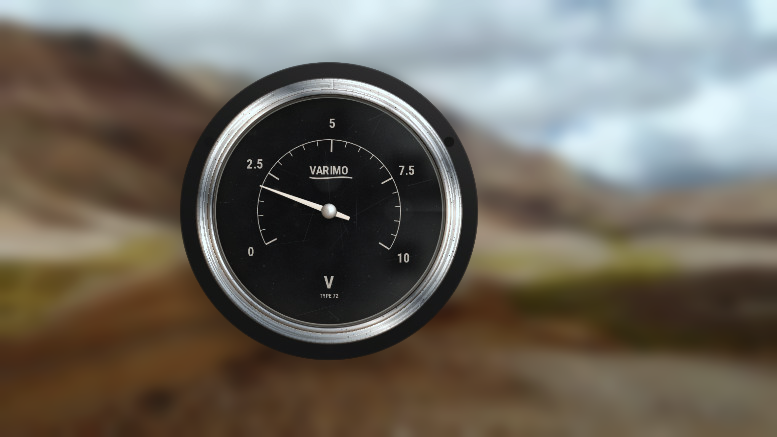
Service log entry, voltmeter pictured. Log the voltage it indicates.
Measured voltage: 2 V
